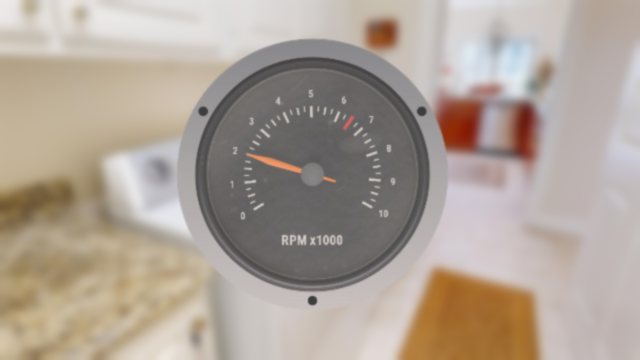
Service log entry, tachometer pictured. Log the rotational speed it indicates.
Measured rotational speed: 2000 rpm
